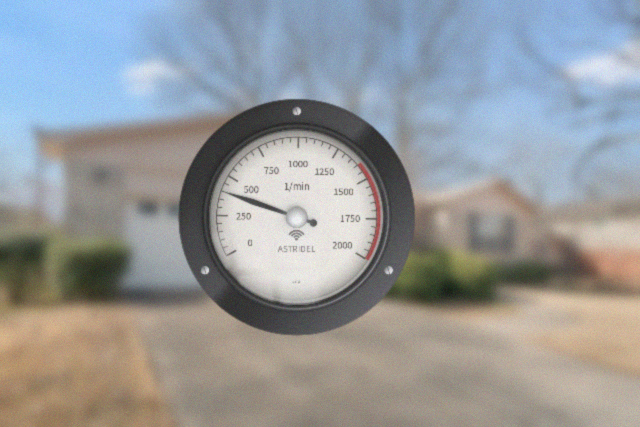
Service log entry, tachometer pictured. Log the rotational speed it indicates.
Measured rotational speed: 400 rpm
